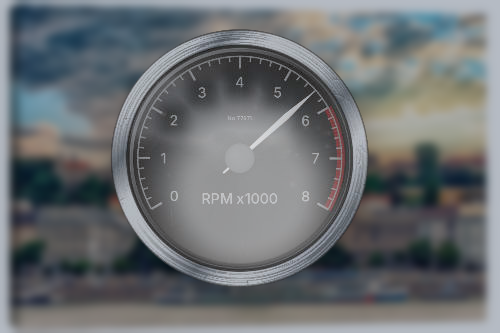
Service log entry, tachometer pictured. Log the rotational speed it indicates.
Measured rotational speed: 5600 rpm
